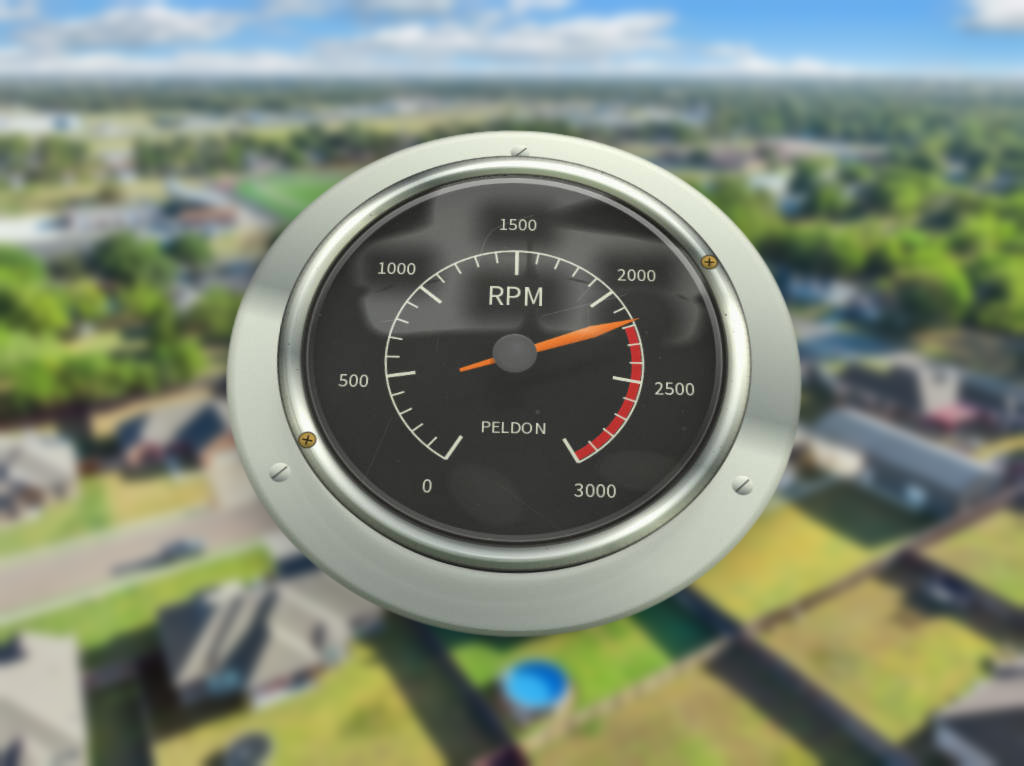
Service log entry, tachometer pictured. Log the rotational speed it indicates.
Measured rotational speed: 2200 rpm
